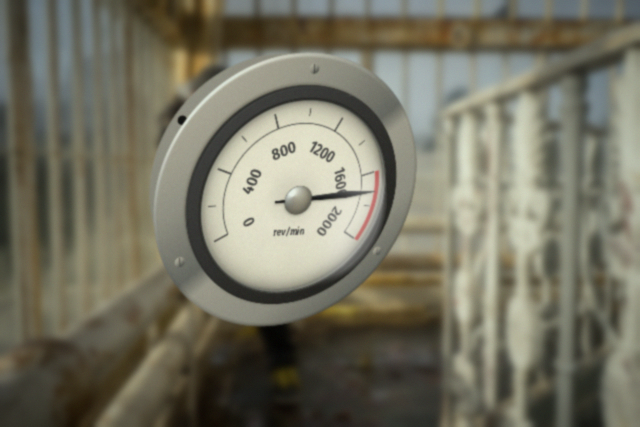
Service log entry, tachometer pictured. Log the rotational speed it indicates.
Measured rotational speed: 1700 rpm
